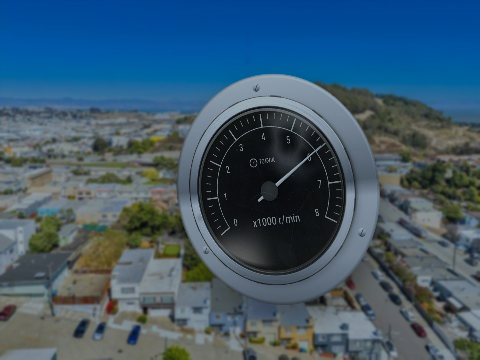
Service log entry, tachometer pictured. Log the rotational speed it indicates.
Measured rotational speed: 6000 rpm
